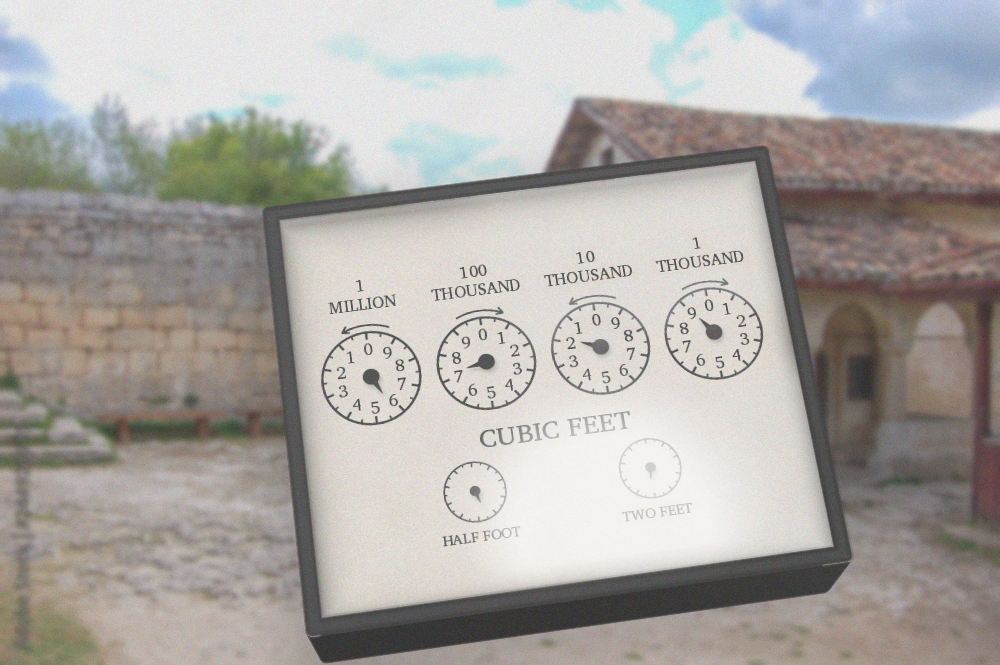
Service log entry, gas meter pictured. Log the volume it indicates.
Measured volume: 571900 ft³
